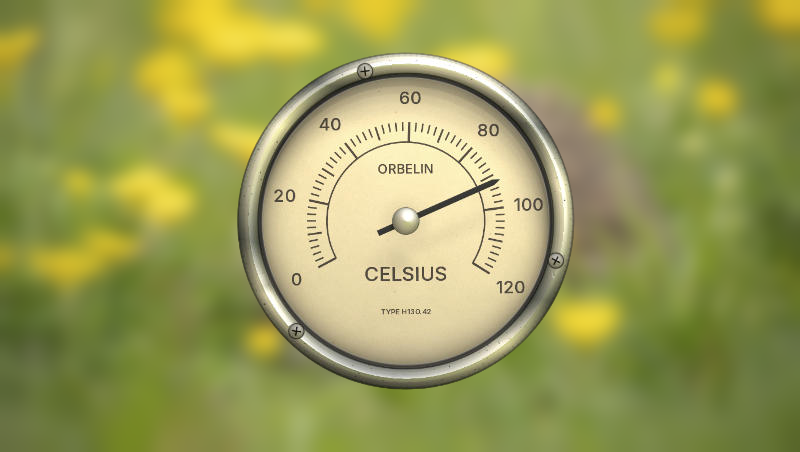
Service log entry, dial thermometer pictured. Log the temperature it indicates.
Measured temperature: 92 °C
